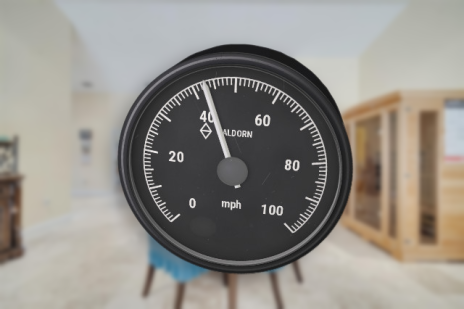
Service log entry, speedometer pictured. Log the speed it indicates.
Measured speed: 43 mph
